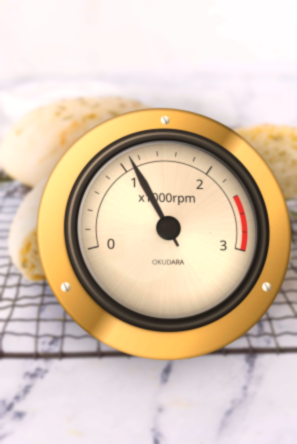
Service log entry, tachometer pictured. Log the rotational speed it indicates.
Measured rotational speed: 1100 rpm
